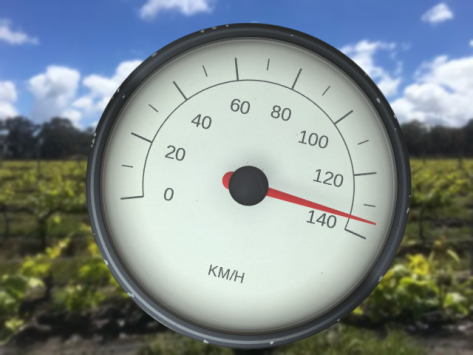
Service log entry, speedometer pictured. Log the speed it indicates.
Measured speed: 135 km/h
